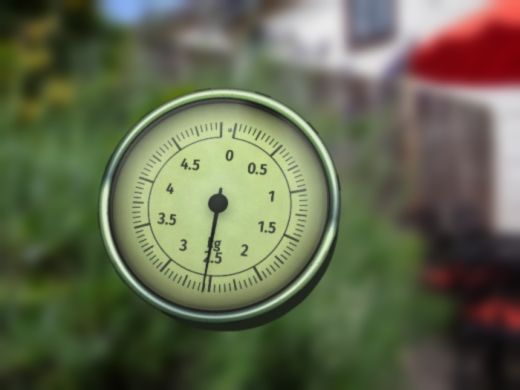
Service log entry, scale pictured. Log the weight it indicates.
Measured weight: 2.55 kg
